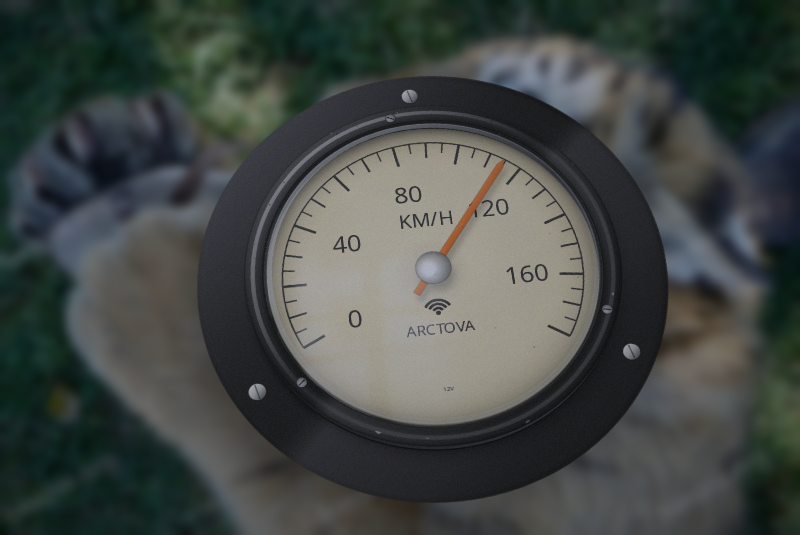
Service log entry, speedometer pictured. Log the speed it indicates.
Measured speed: 115 km/h
